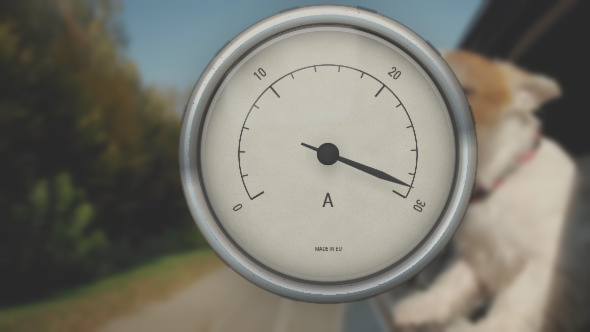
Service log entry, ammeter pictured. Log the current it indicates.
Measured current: 29 A
